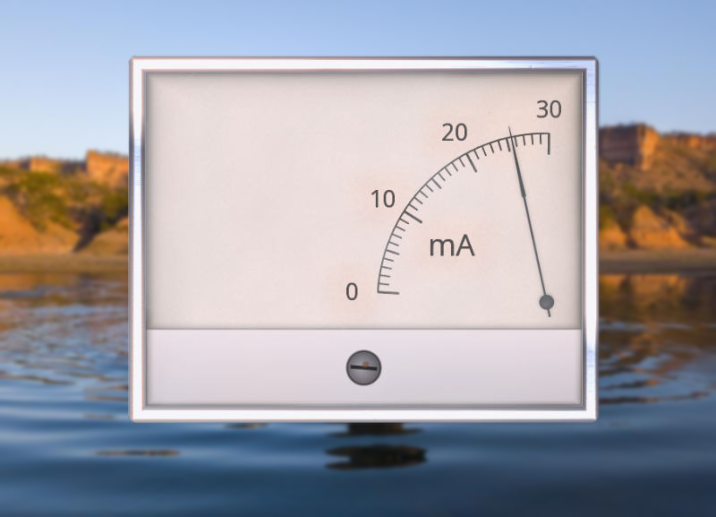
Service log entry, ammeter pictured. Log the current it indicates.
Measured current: 25.5 mA
